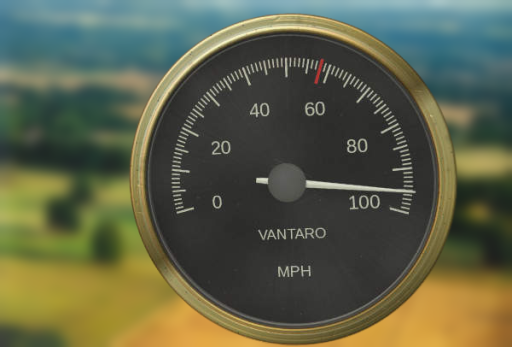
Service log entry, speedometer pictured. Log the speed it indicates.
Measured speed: 95 mph
